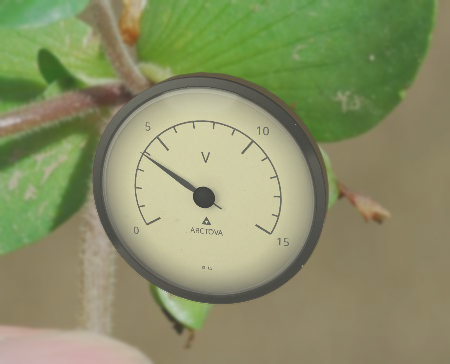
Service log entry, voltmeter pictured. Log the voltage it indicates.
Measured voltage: 4 V
